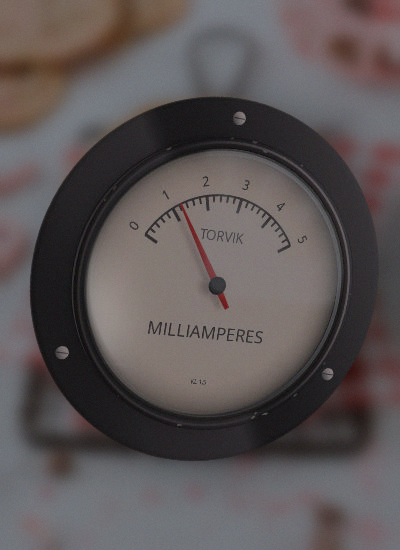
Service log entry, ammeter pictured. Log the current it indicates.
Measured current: 1.2 mA
